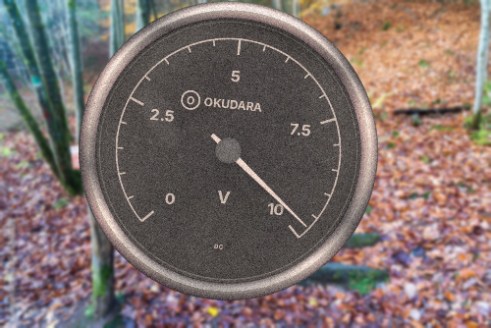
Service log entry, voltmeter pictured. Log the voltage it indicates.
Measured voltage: 9.75 V
